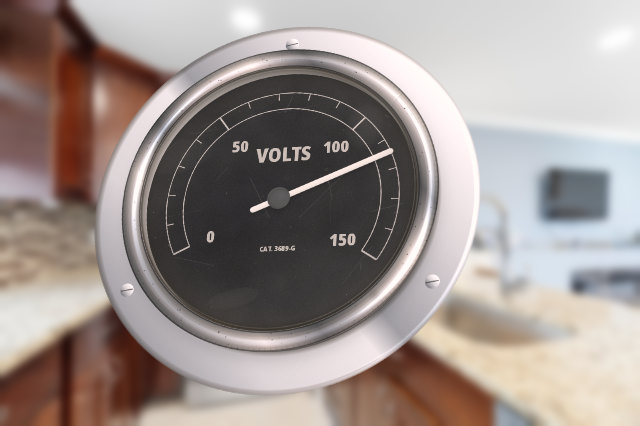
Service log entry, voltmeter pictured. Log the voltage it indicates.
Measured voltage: 115 V
